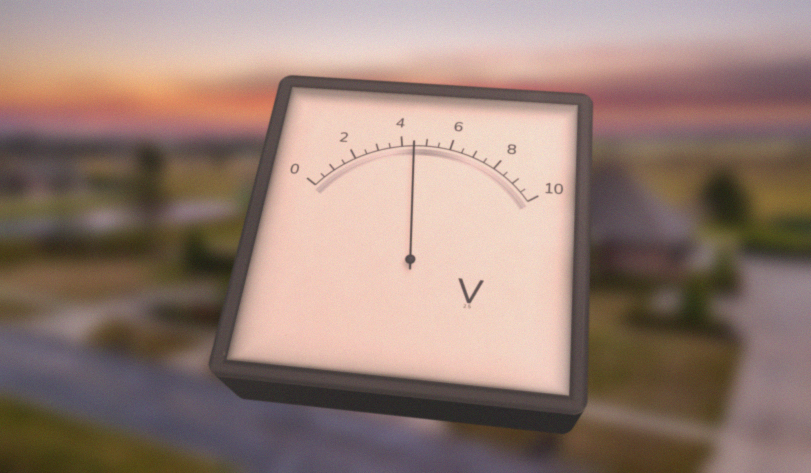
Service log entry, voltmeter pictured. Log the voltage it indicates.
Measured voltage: 4.5 V
